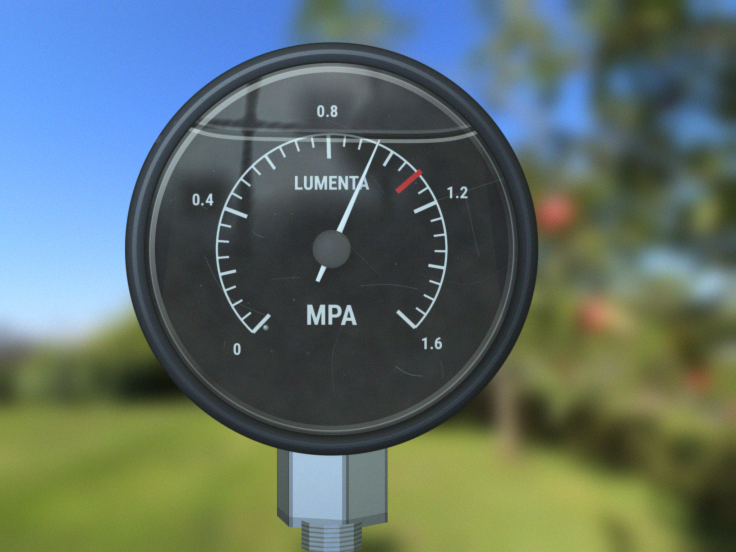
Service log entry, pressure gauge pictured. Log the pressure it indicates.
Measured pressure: 0.95 MPa
